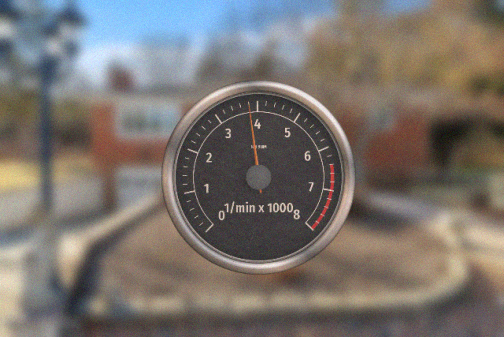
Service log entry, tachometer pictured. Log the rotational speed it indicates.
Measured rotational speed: 3800 rpm
